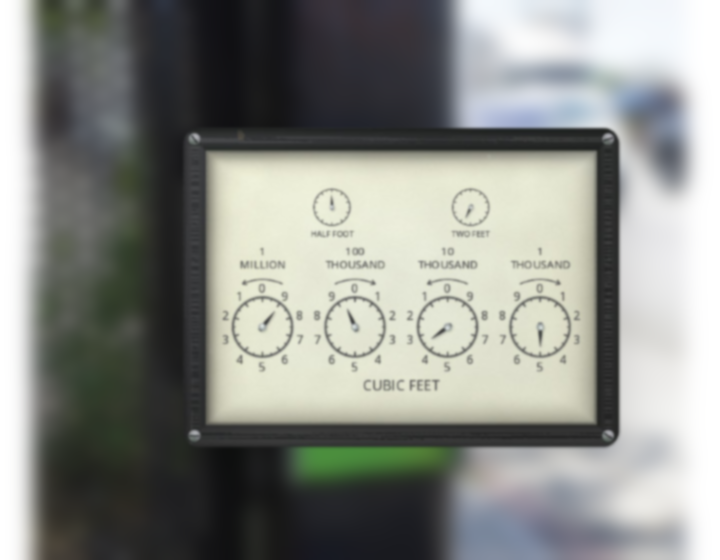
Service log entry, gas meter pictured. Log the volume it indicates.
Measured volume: 893500 ft³
